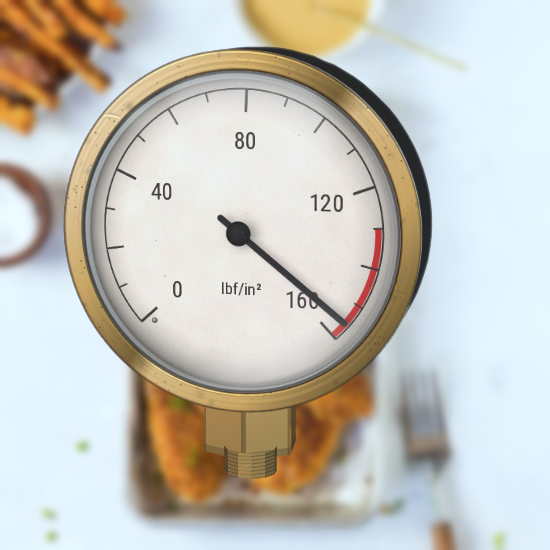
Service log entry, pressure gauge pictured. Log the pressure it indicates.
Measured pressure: 155 psi
